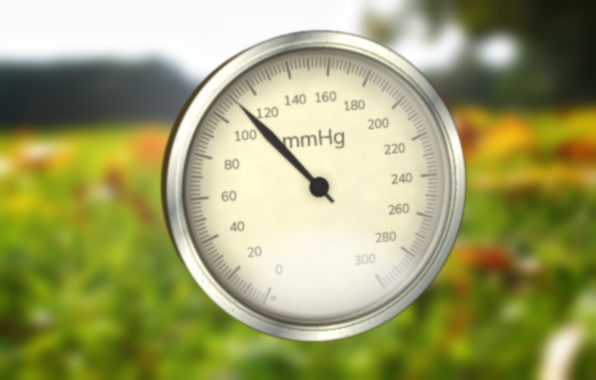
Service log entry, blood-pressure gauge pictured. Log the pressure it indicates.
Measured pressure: 110 mmHg
